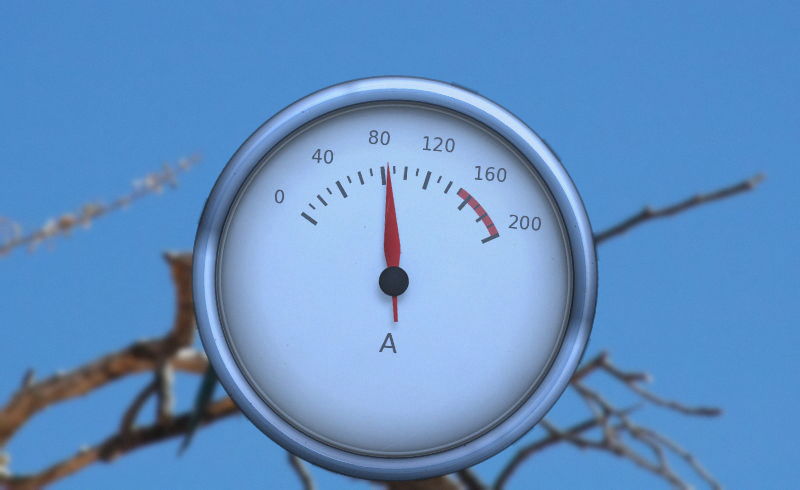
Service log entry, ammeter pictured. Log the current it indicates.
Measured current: 85 A
